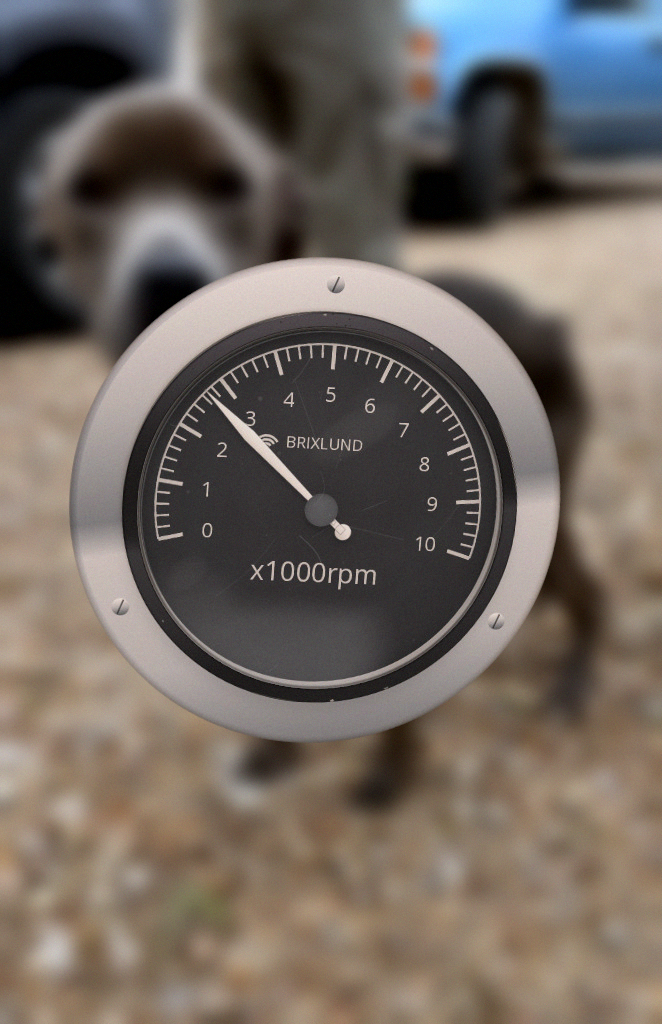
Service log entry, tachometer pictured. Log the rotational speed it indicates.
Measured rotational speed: 2700 rpm
